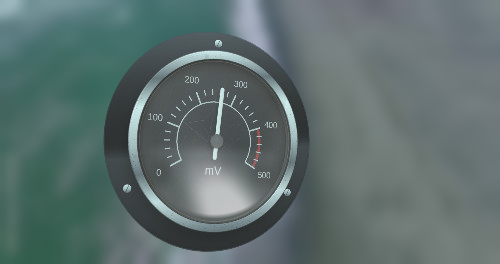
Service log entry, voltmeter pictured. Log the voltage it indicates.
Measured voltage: 260 mV
